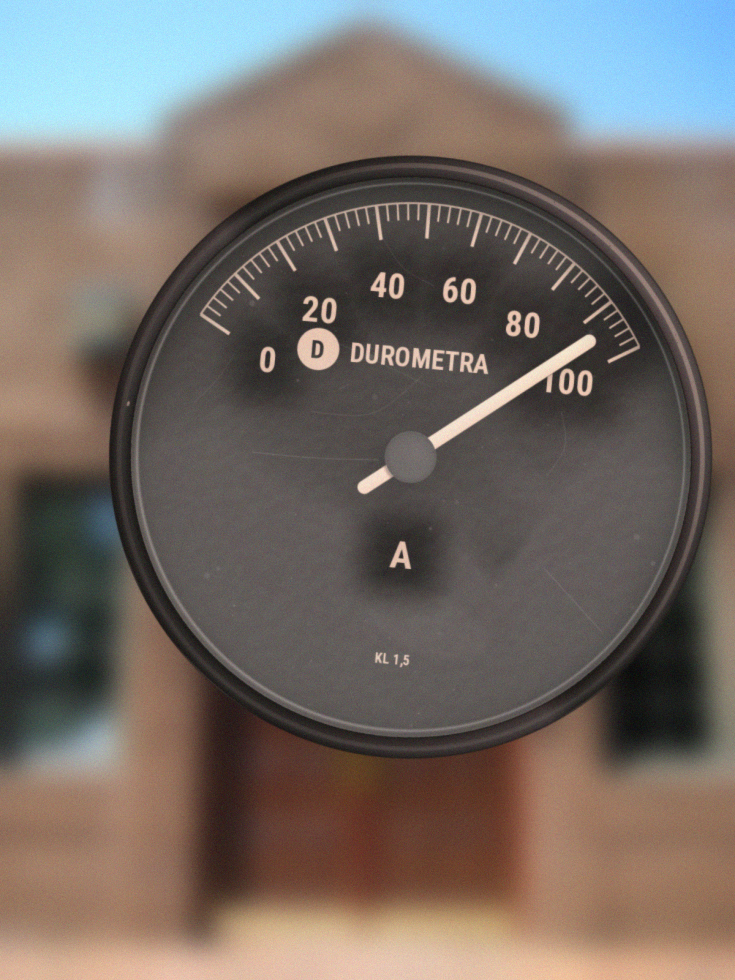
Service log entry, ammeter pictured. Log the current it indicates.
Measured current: 94 A
